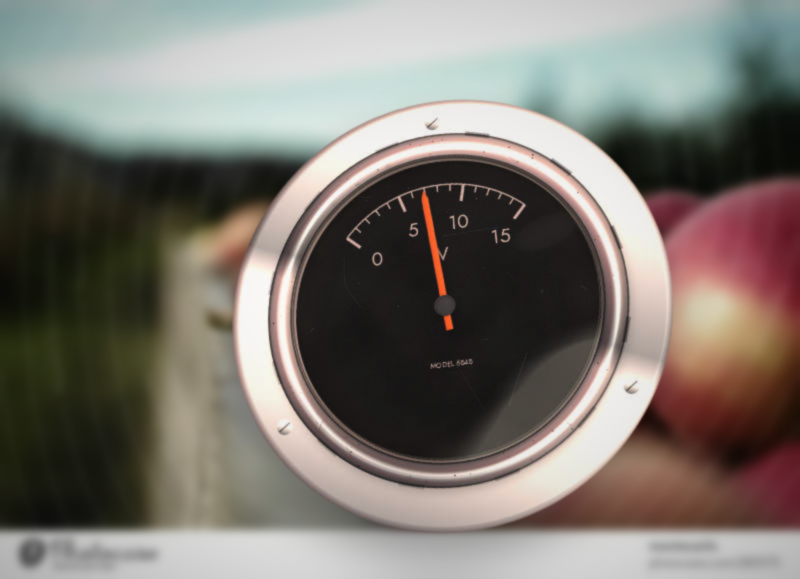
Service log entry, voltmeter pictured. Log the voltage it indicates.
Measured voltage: 7 V
